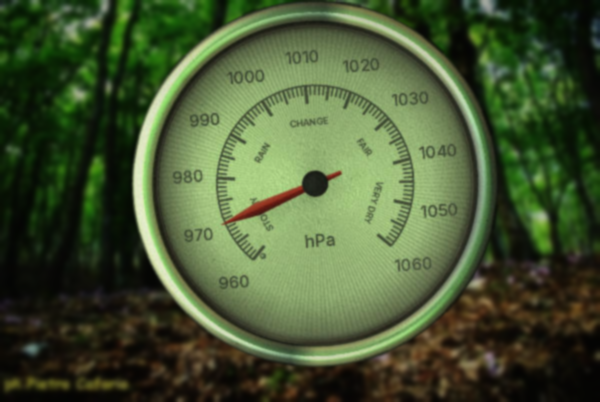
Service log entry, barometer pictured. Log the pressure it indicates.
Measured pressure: 970 hPa
